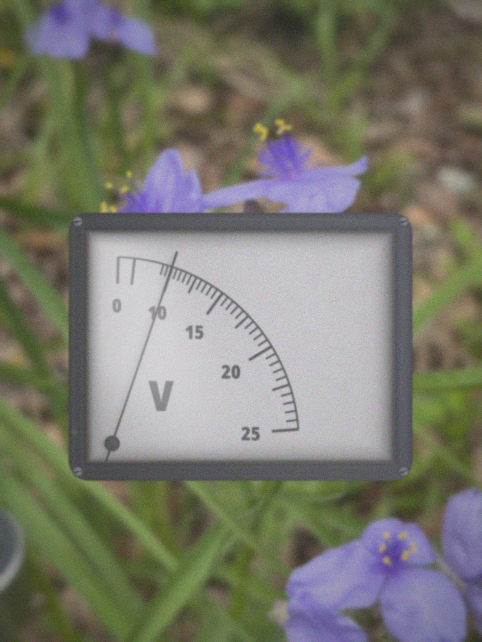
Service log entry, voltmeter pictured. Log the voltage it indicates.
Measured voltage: 10 V
